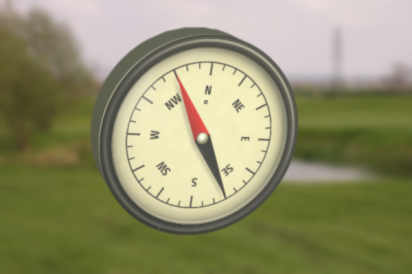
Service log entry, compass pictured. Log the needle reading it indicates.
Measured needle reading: 330 °
